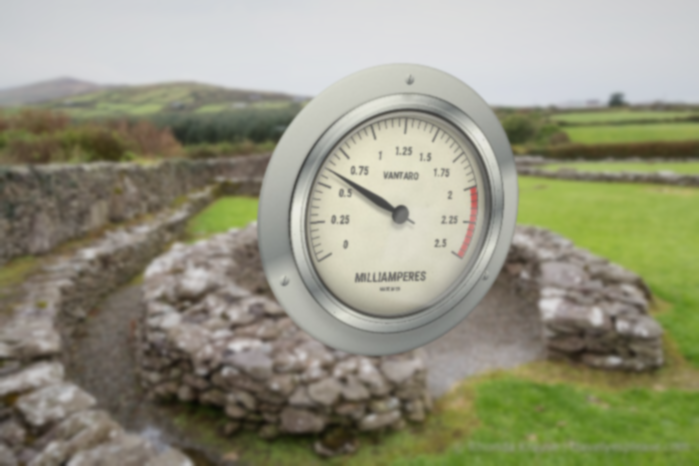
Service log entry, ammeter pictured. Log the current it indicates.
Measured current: 0.6 mA
